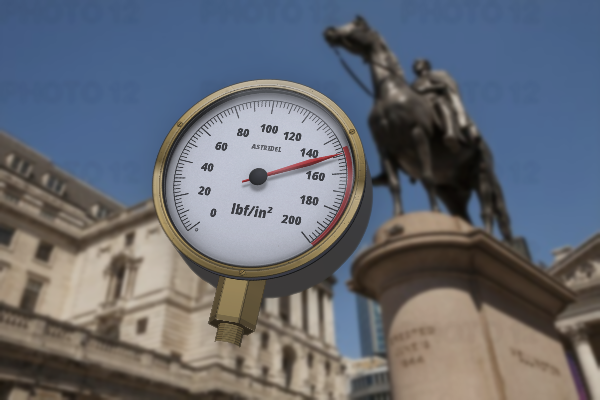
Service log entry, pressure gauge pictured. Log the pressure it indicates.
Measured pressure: 150 psi
